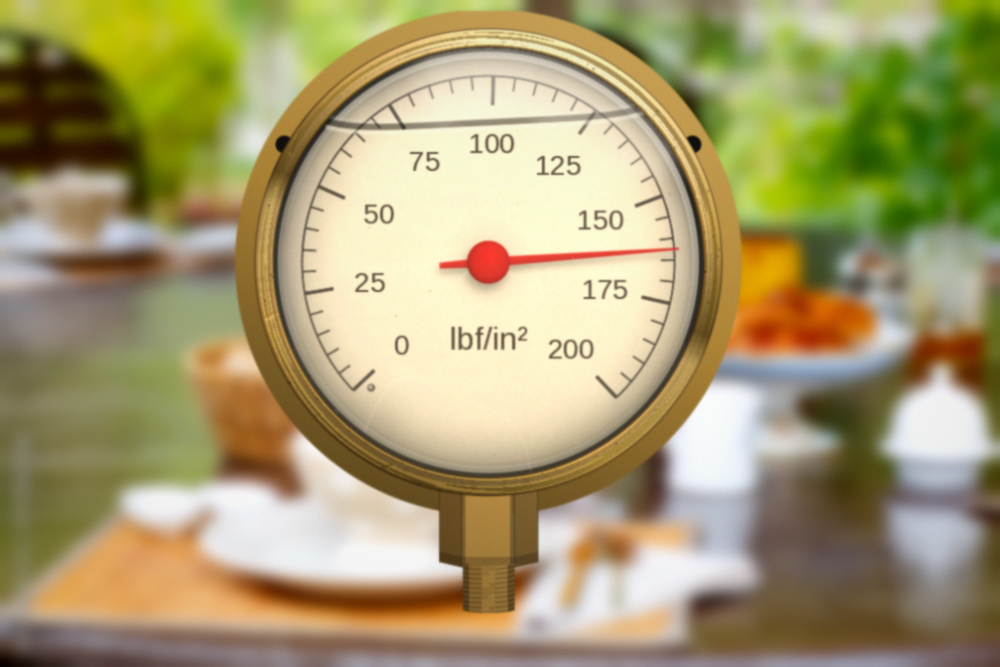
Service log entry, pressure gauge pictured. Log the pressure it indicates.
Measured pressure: 162.5 psi
